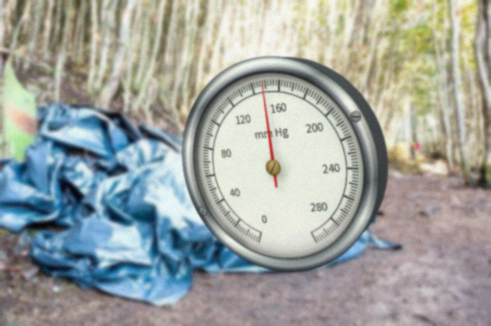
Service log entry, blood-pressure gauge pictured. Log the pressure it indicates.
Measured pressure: 150 mmHg
